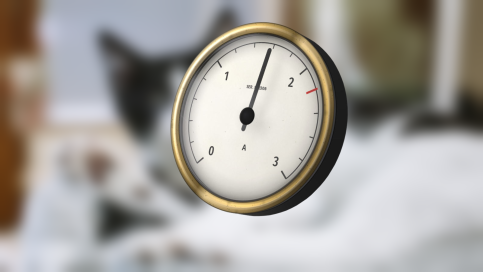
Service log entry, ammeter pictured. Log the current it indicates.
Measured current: 1.6 A
